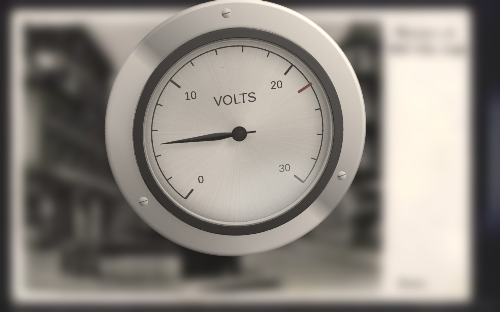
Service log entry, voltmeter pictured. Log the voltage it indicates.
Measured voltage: 5 V
